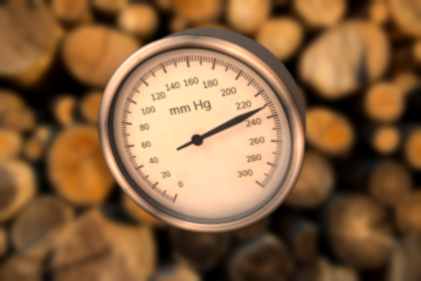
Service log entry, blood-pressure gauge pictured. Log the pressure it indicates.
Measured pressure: 230 mmHg
